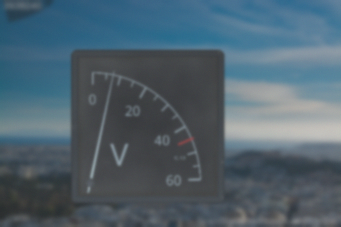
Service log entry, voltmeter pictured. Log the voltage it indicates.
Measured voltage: 7.5 V
